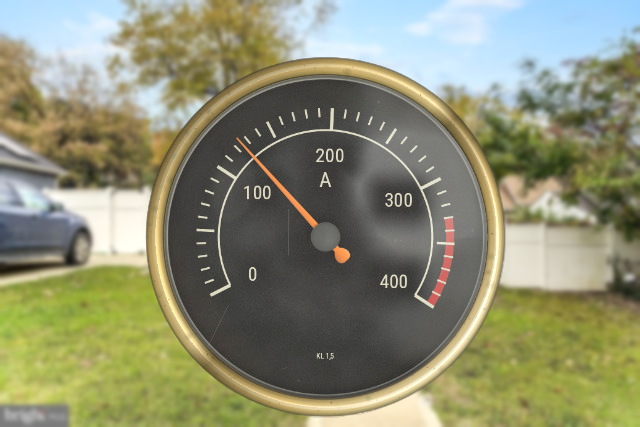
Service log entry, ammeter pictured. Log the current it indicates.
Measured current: 125 A
